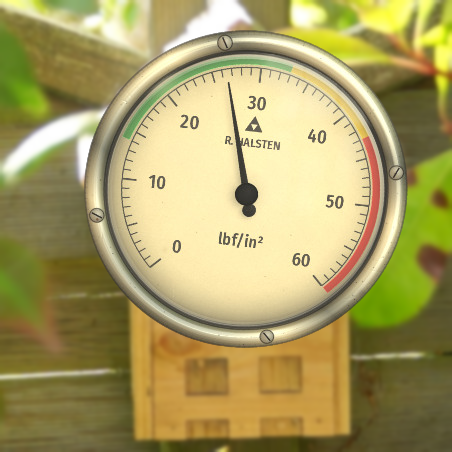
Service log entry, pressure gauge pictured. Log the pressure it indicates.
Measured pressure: 26.5 psi
